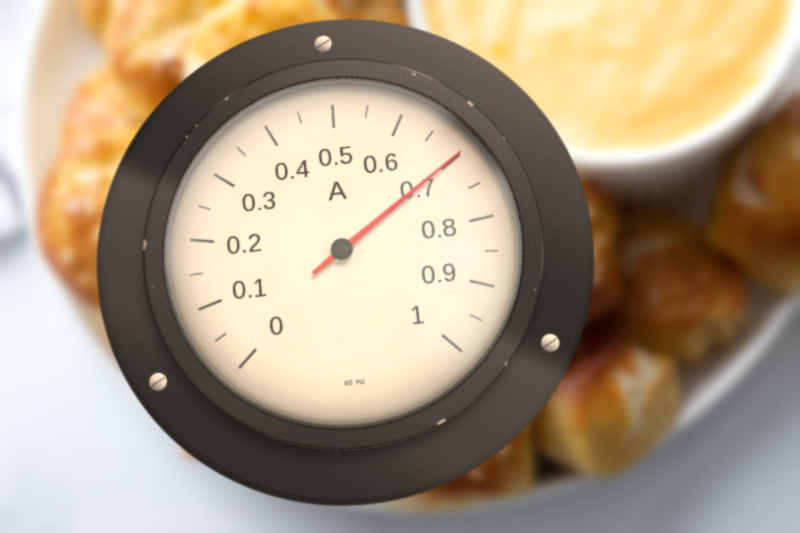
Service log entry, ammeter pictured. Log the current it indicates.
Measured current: 0.7 A
